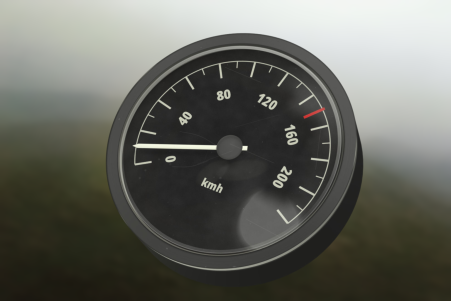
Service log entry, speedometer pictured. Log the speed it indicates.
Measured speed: 10 km/h
